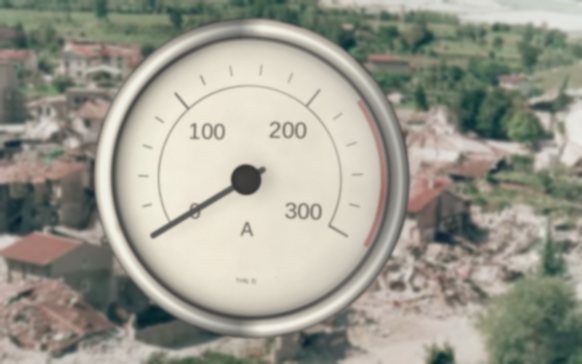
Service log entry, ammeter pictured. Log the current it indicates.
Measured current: 0 A
